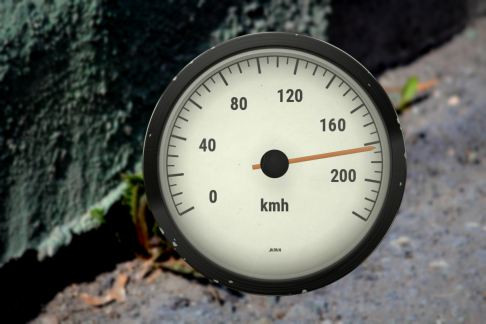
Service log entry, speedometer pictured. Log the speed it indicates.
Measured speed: 182.5 km/h
